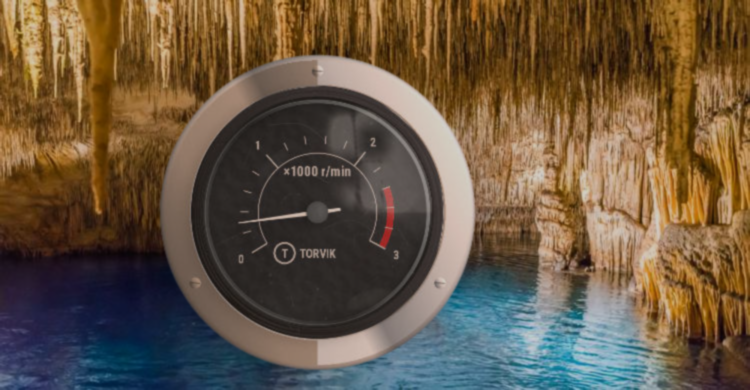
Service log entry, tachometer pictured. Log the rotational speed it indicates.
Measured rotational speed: 300 rpm
